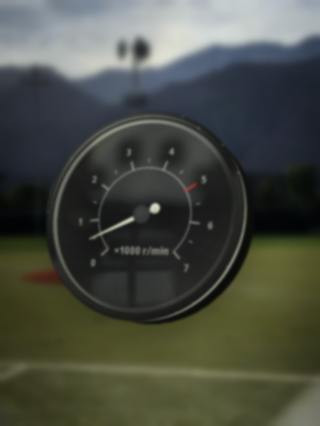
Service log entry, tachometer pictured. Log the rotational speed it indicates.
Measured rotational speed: 500 rpm
